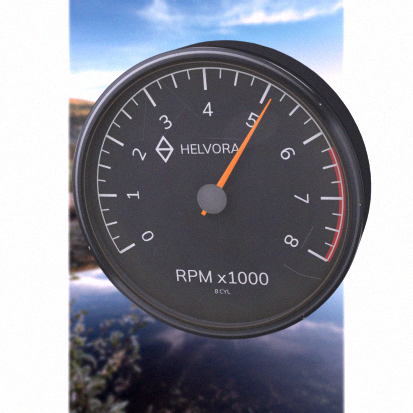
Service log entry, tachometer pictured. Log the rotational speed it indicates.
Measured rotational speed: 5125 rpm
